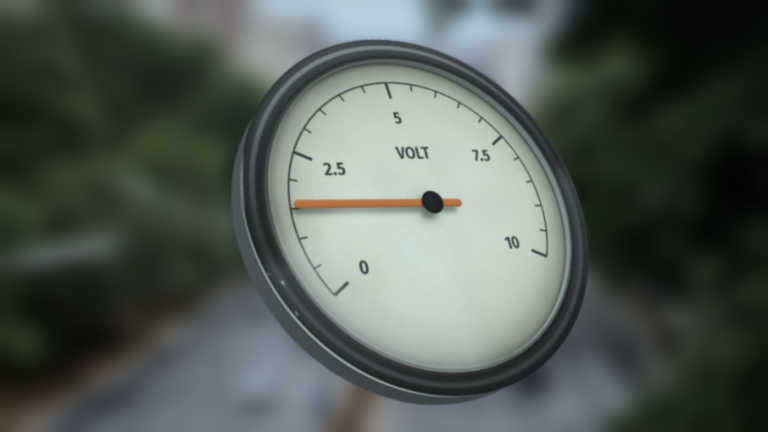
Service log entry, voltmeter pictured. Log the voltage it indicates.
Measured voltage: 1.5 V
